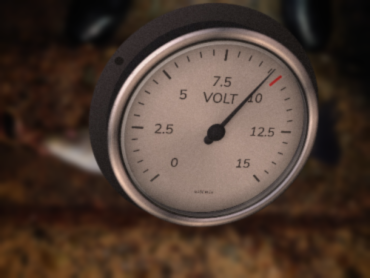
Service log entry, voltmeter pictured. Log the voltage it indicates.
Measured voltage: 9.5 V
